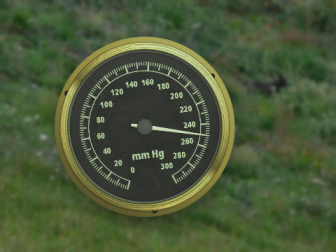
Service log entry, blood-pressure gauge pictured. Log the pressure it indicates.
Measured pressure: 250 mmHg
